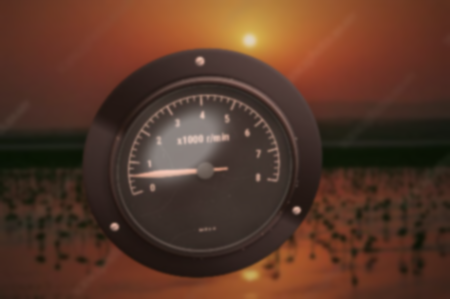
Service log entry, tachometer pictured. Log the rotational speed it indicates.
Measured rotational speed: 600 rpm
